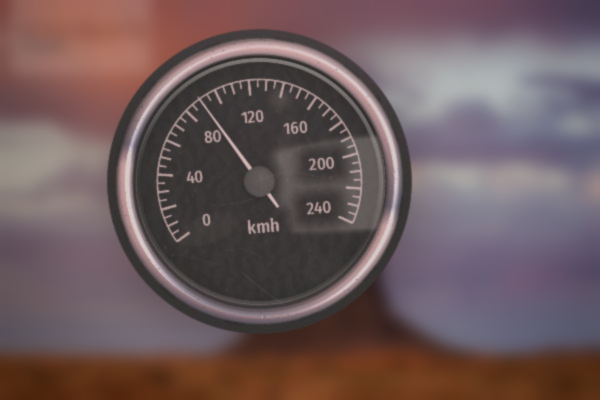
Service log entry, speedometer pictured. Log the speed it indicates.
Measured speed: 90 km/h
